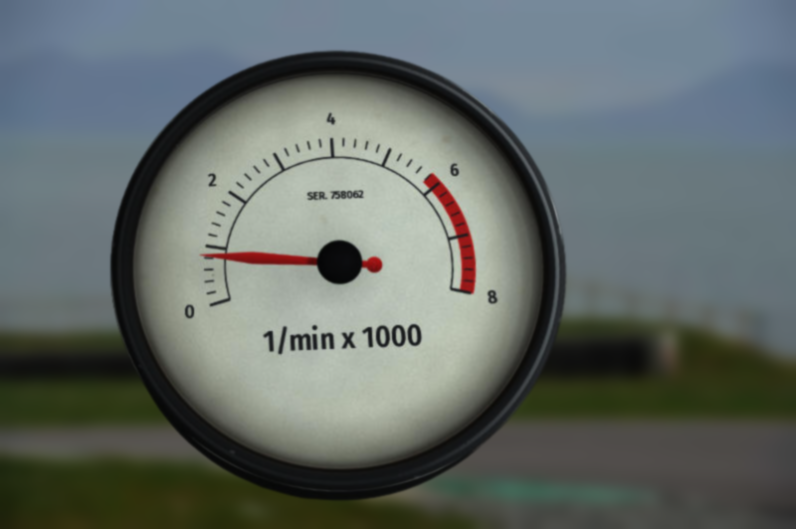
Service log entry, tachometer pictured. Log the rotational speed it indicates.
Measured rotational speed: 800 rpm
